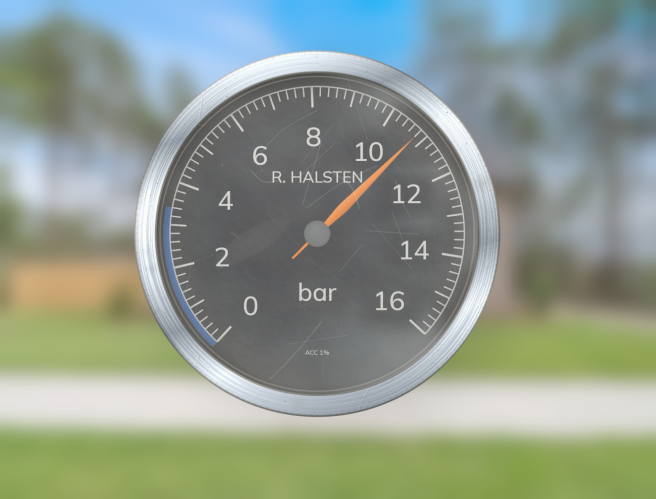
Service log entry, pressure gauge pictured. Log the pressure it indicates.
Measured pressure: 10.8 bar
